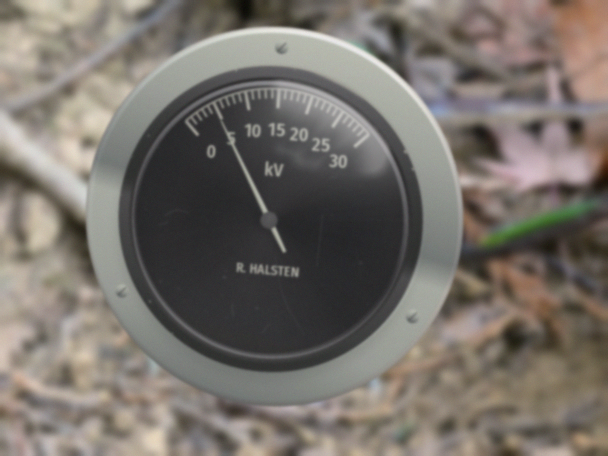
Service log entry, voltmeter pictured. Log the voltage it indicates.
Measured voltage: 5 kV
